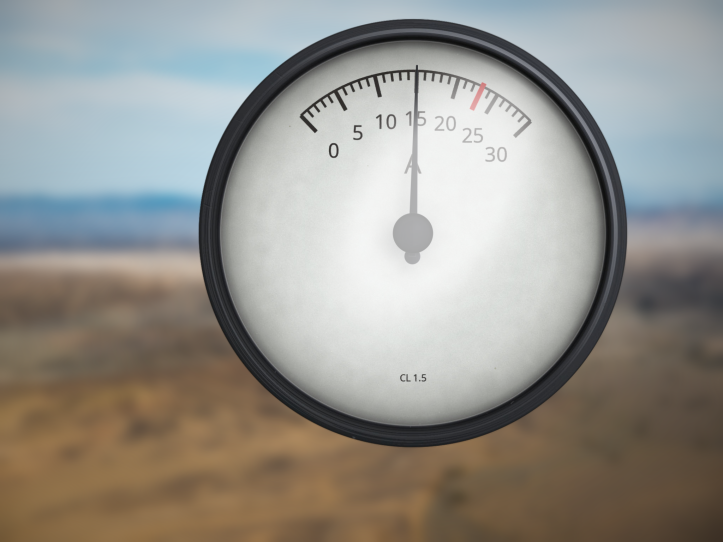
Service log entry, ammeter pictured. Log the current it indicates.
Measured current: 15 A
